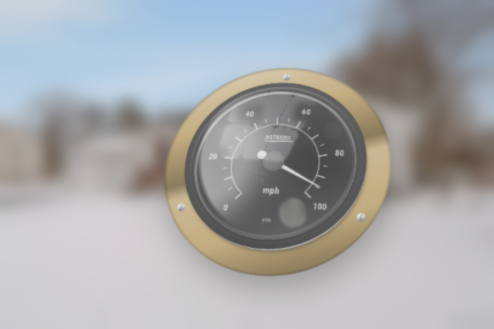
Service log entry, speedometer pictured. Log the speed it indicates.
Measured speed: 95 mph
